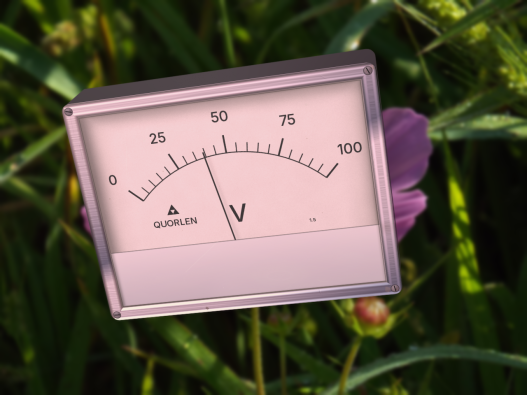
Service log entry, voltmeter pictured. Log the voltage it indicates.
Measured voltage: 40 V
